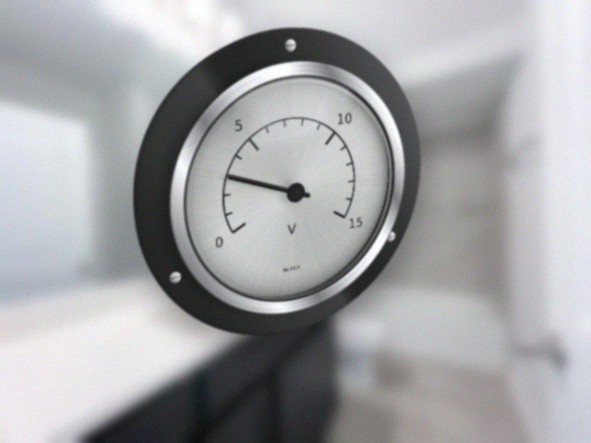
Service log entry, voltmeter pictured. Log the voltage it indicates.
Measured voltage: 3 V
